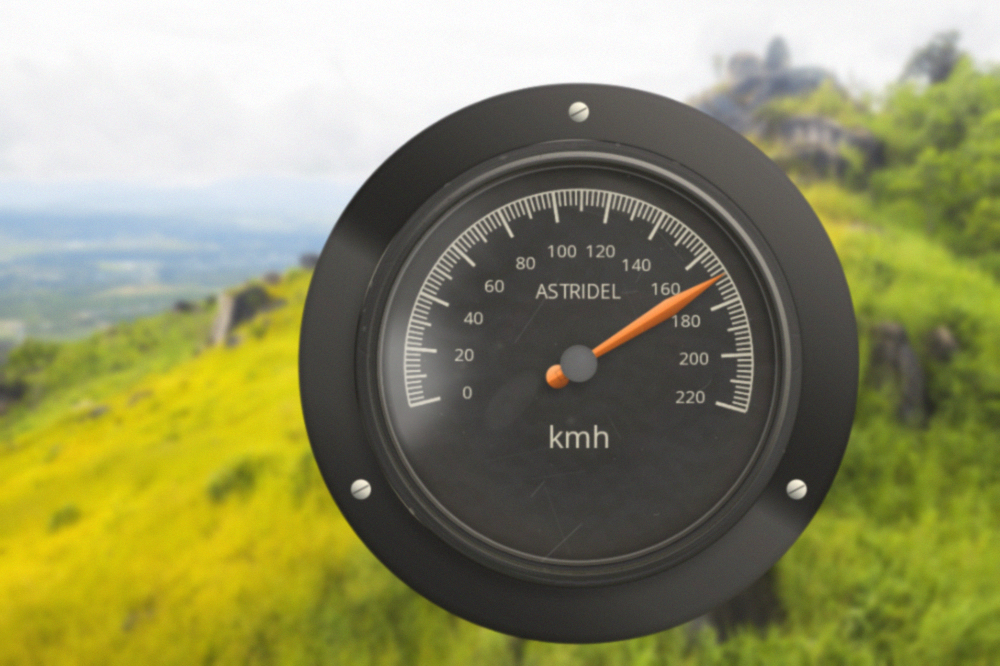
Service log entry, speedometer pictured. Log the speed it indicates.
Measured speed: 170 km/h
